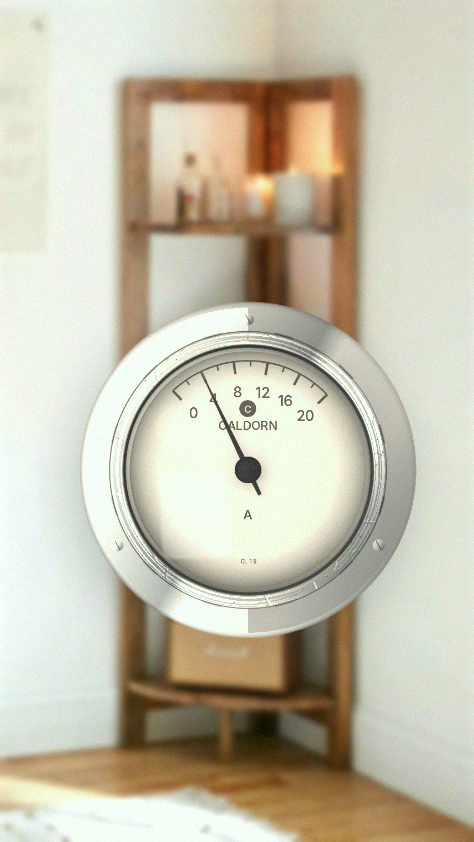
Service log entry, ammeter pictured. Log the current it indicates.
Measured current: 4 A
